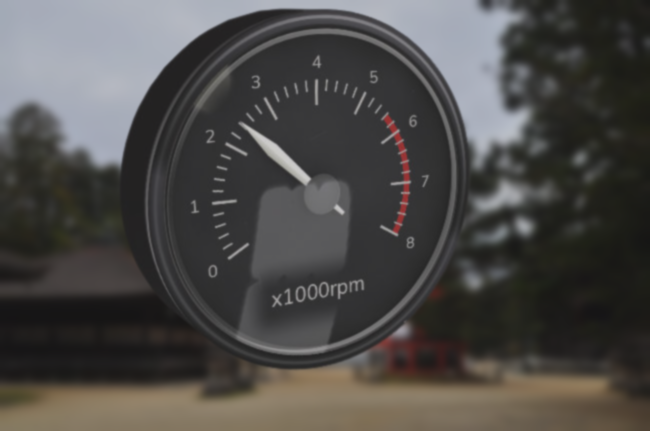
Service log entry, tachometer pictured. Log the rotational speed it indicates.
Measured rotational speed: 2400 rpm
